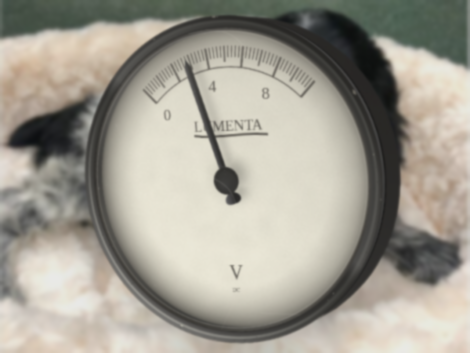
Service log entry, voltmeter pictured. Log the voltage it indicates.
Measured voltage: 3 V
